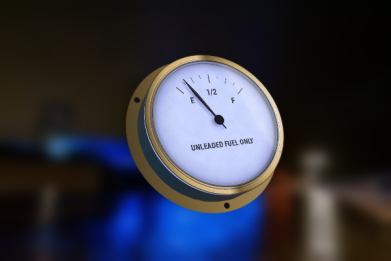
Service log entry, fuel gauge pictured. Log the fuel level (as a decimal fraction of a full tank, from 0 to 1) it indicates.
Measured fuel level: 0.125
